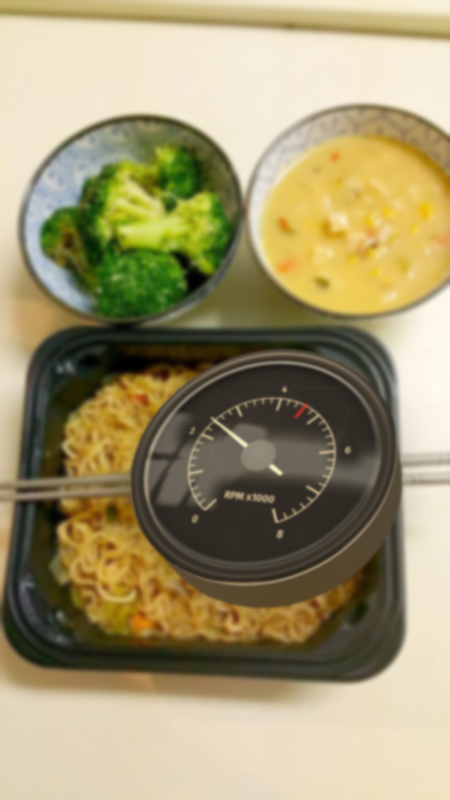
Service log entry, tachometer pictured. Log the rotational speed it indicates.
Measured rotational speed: 2400 rpm
